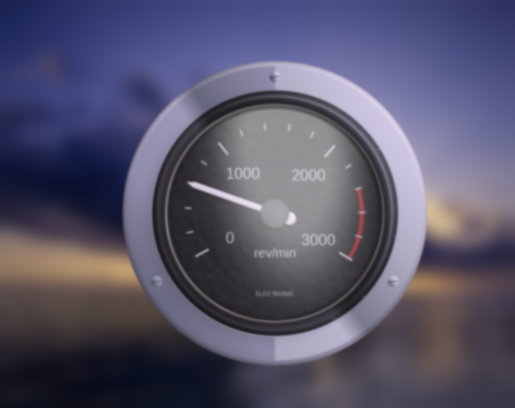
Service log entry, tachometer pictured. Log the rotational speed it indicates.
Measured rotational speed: 600 rpm
